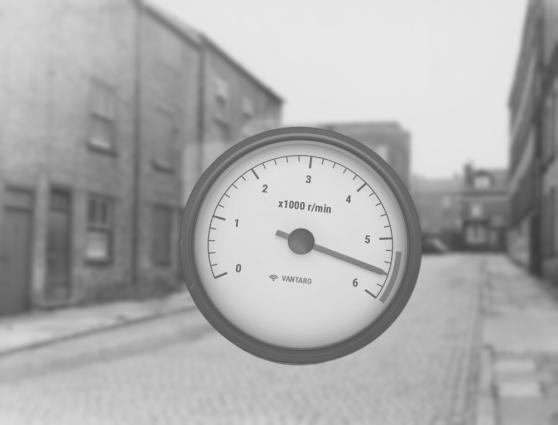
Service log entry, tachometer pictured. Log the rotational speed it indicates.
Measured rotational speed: 5600 rpm
